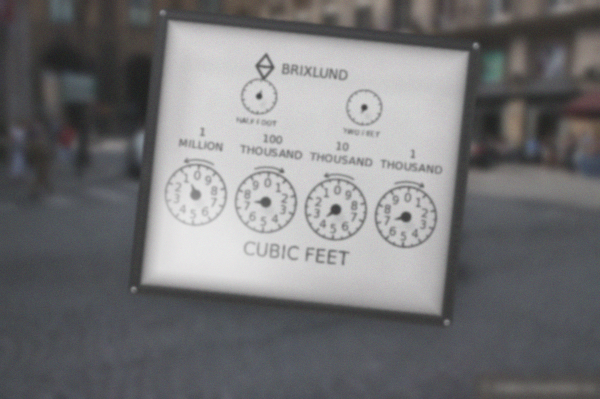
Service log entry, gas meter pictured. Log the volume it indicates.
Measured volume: 73700 ft³
